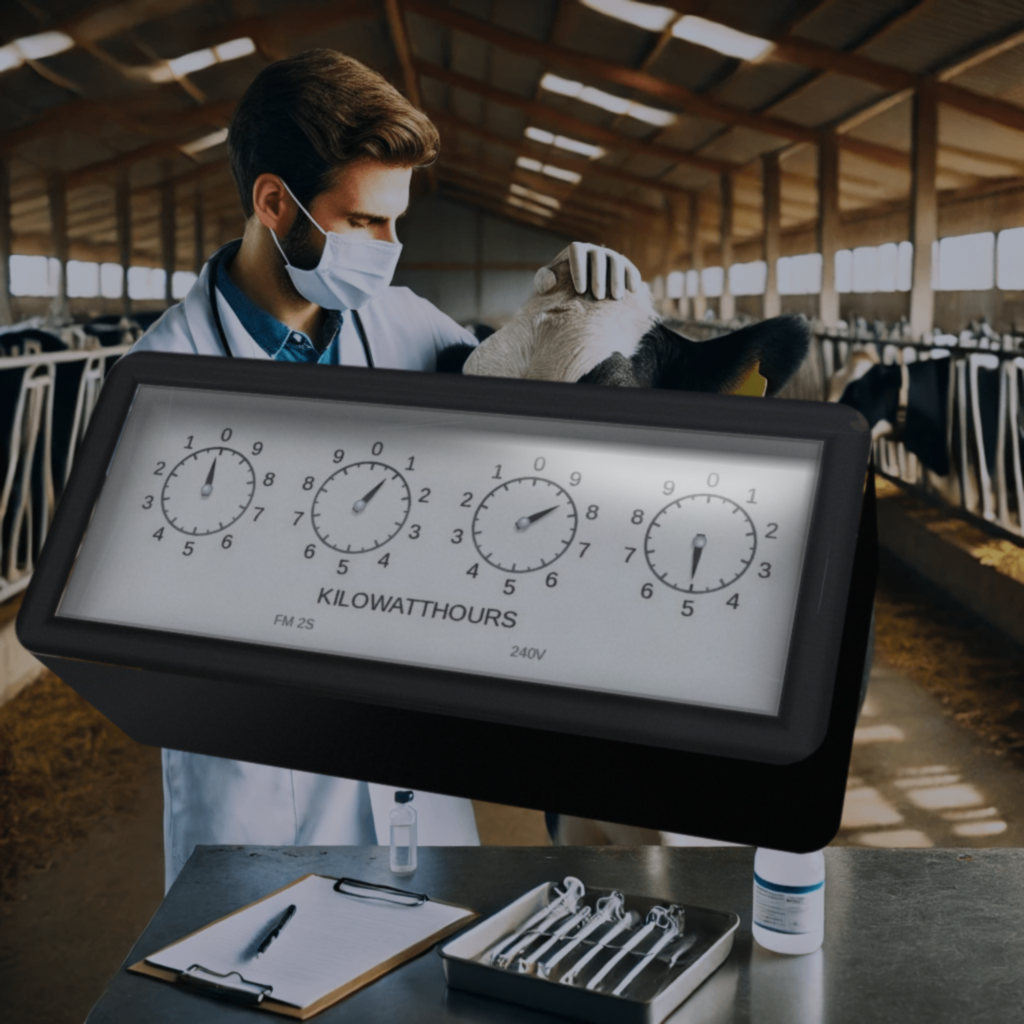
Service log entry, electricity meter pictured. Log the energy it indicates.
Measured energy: 85 kWh
